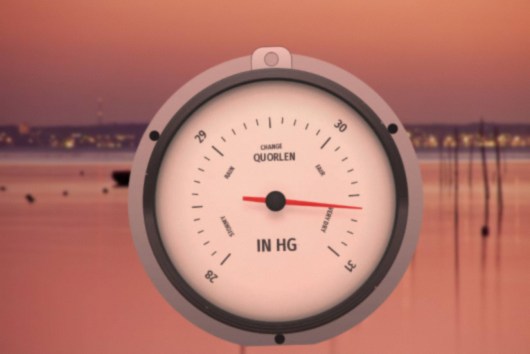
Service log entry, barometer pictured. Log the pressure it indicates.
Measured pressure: 30.6 inHg
